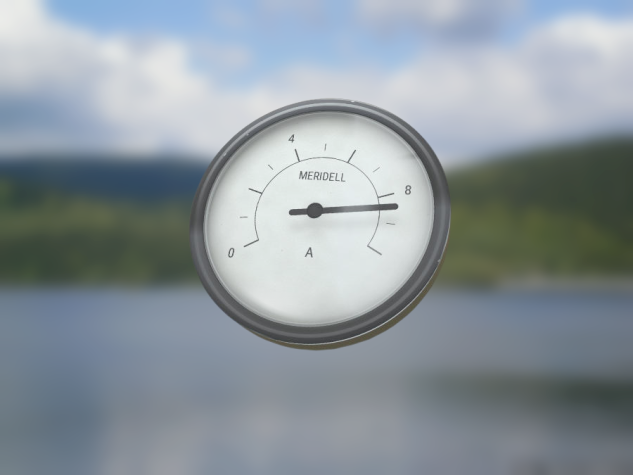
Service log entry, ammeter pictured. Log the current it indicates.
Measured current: 8.5 A
